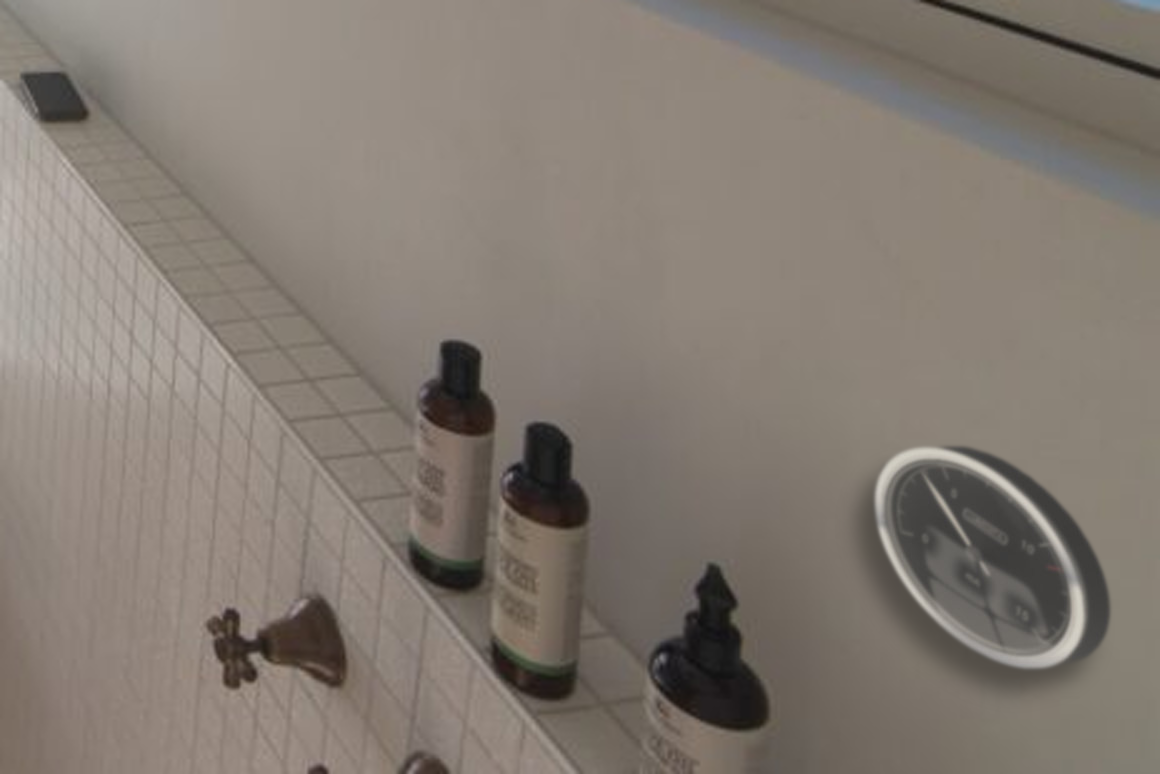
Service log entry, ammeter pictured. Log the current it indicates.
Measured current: 4 mA
